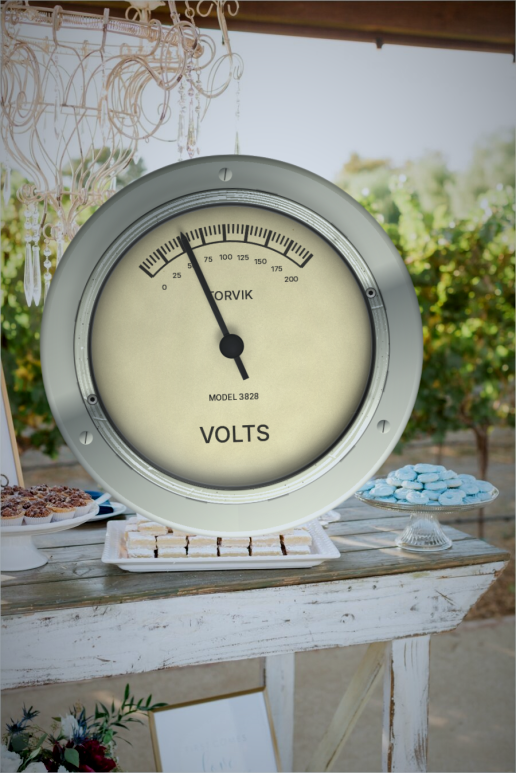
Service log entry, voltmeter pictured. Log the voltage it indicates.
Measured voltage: 55 V
